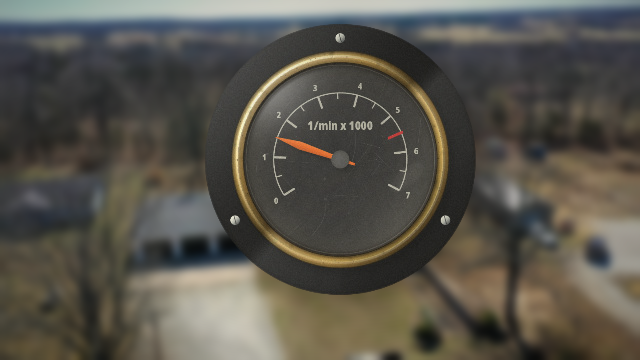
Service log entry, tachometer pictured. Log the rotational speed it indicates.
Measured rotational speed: 1500 rpm
